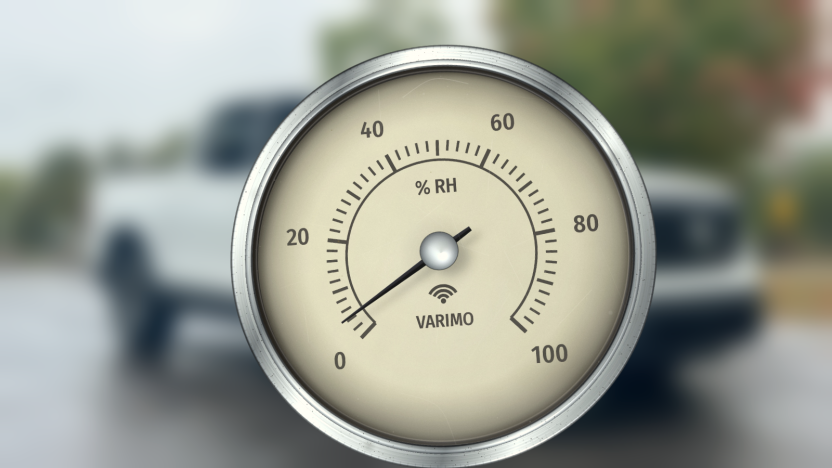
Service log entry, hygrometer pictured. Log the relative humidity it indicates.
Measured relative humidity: 4 %
